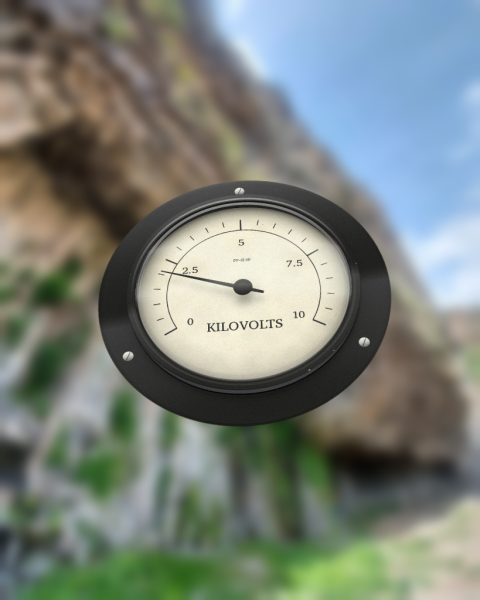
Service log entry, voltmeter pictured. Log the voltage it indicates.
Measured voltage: 2 kV
